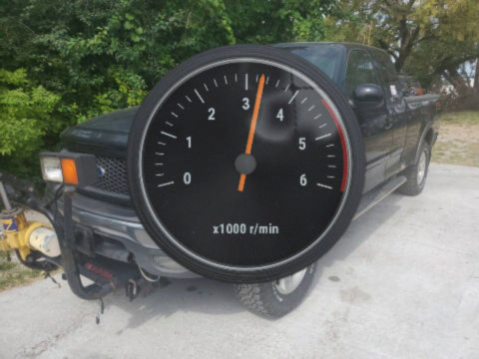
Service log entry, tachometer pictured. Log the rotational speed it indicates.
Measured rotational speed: 3300 rpm
